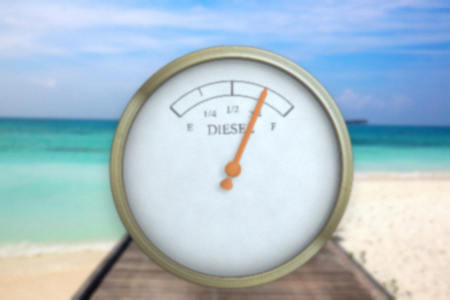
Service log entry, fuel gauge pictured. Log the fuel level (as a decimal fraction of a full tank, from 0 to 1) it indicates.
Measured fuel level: 0.75
